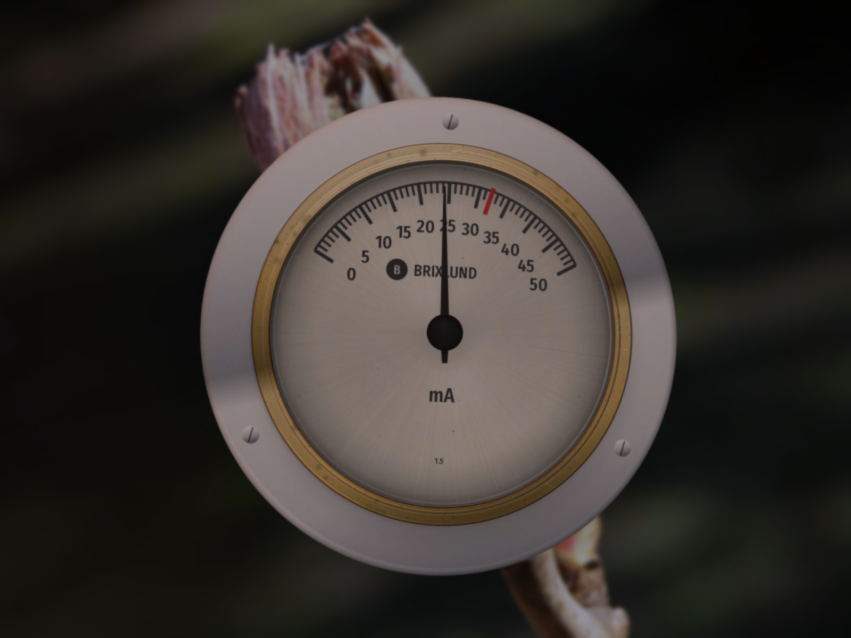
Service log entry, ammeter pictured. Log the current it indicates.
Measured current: 24 mA
